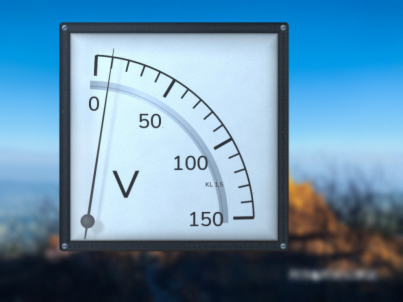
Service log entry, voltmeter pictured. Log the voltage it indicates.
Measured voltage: 10 V
